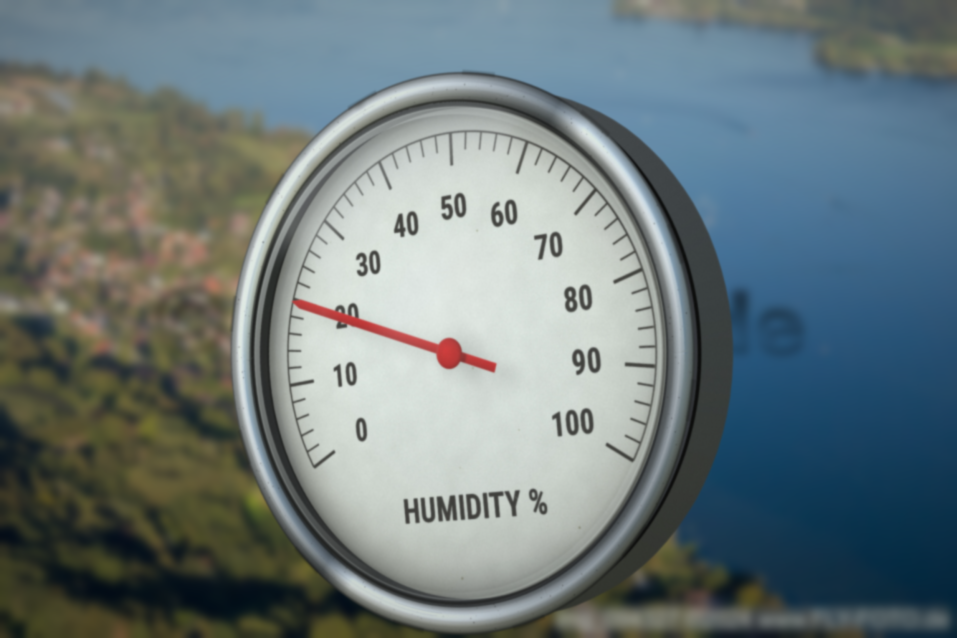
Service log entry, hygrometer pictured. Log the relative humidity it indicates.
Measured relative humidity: 20 %
